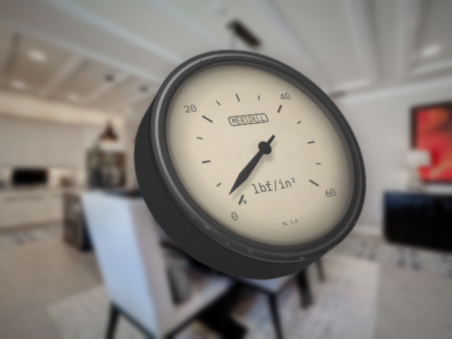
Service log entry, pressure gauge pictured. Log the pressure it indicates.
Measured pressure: 2.5 psi
